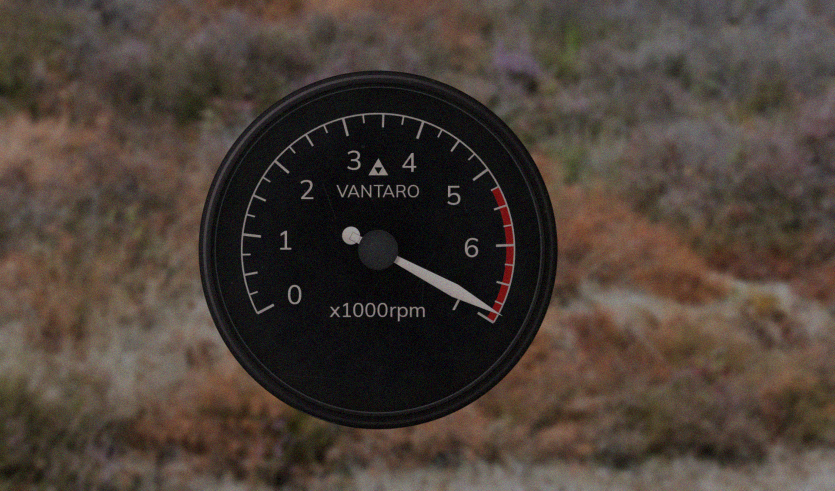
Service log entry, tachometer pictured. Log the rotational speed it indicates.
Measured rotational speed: 6875 rpm
